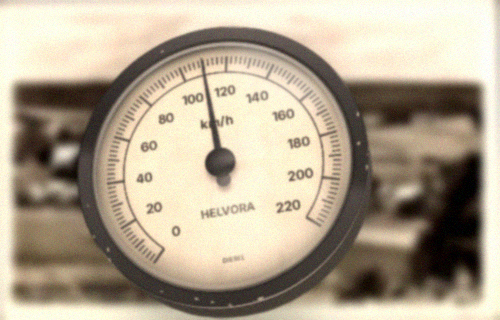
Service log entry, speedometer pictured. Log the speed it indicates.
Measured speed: 110 km/h
